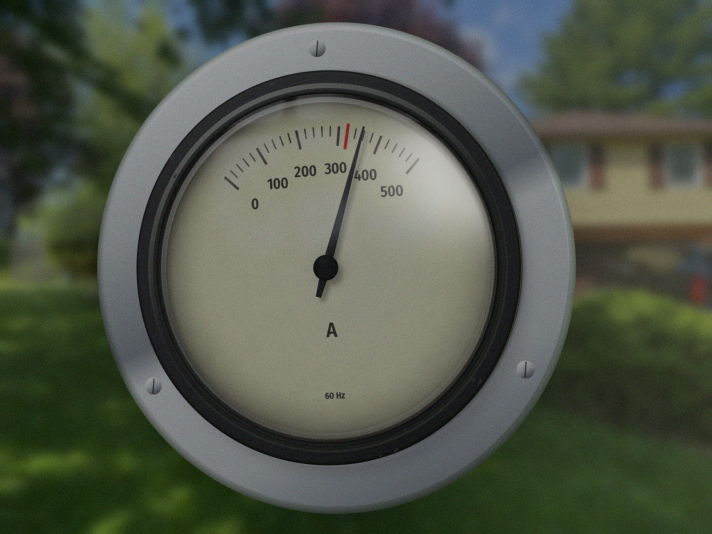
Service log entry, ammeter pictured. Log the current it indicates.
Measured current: 360 A
